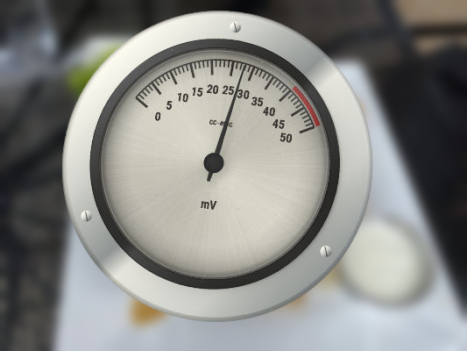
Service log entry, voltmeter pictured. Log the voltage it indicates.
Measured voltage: 28 mV
